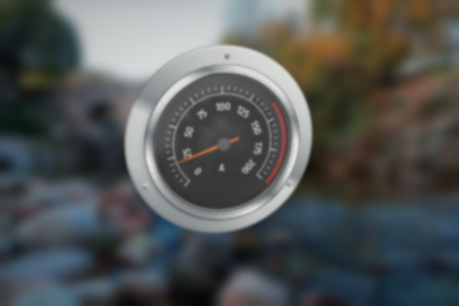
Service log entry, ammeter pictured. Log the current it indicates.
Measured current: 20 A
